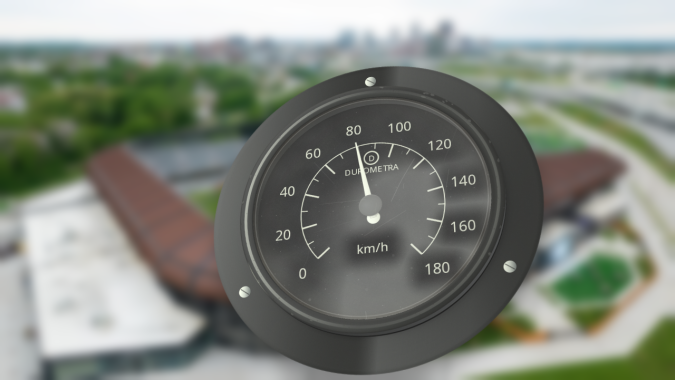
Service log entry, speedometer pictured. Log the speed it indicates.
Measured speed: 80 km/h
